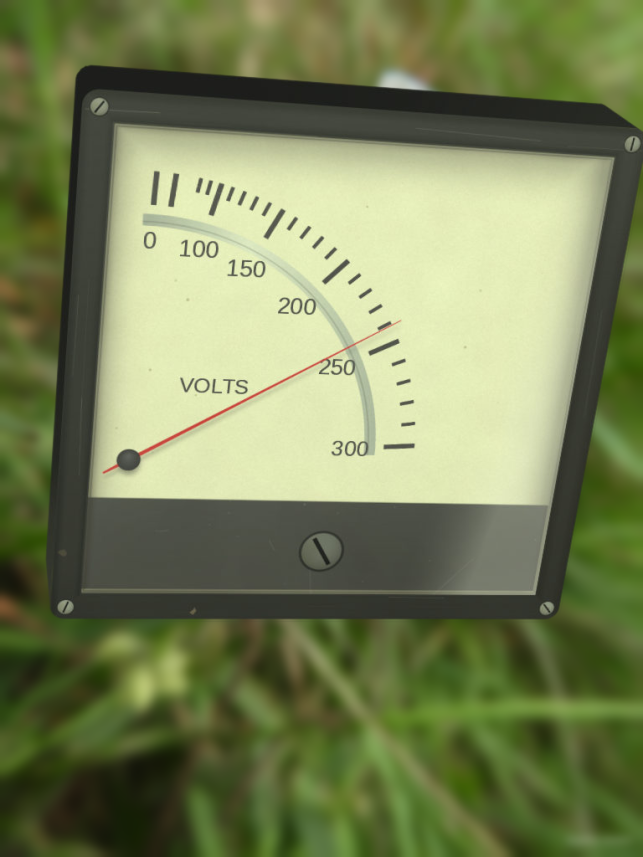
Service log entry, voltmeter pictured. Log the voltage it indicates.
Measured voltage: 240 V
